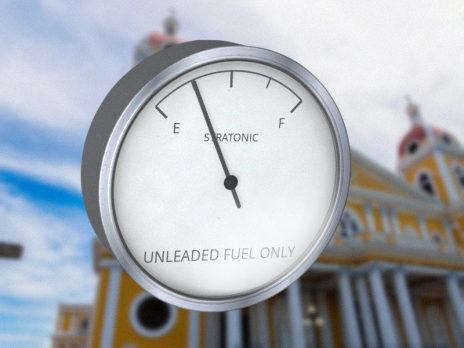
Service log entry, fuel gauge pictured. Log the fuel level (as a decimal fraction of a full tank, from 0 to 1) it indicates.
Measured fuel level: 0.25
